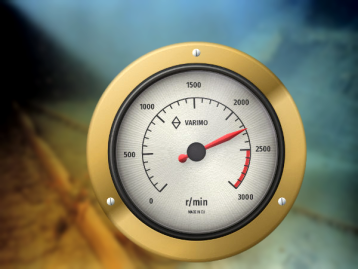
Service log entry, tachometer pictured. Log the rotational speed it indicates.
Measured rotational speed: 2250 rpm
